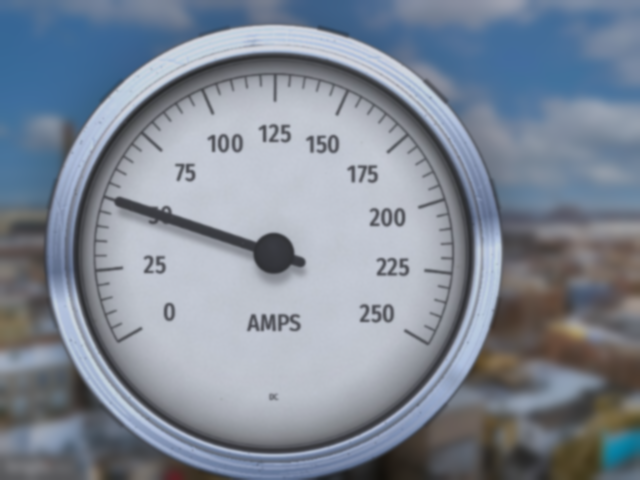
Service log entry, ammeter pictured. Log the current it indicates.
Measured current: 50 A
